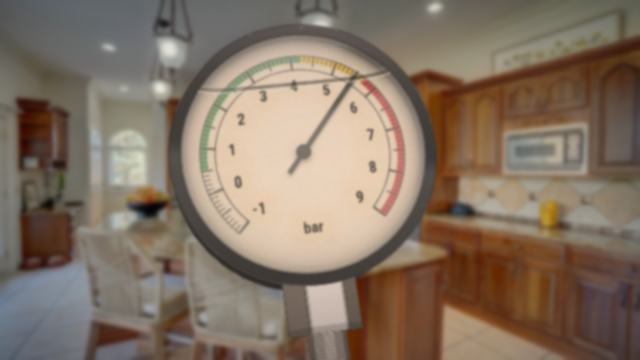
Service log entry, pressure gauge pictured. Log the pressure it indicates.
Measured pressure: 5.5 bar
